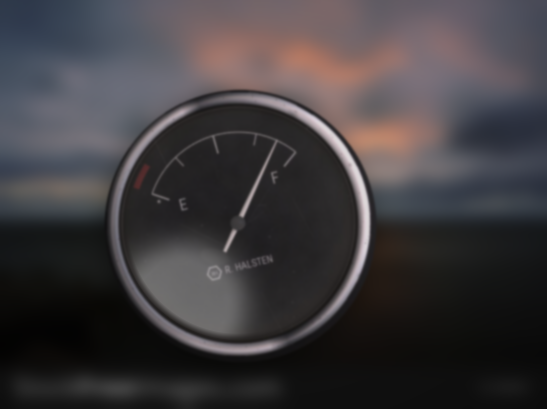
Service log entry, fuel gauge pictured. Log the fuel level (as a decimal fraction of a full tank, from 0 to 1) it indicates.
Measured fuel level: 0.875
